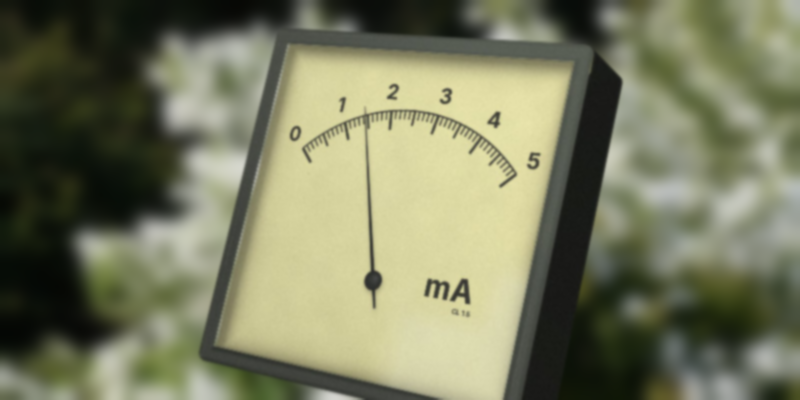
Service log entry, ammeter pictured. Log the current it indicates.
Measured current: 1.5 mA
